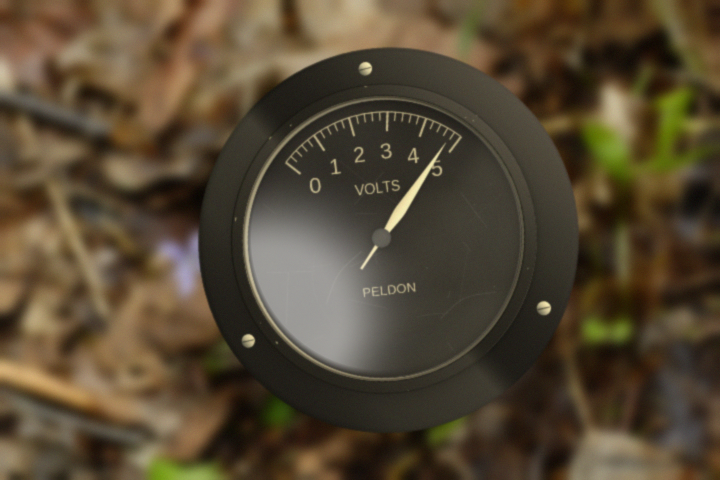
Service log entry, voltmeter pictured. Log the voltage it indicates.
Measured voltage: 4.8 V
